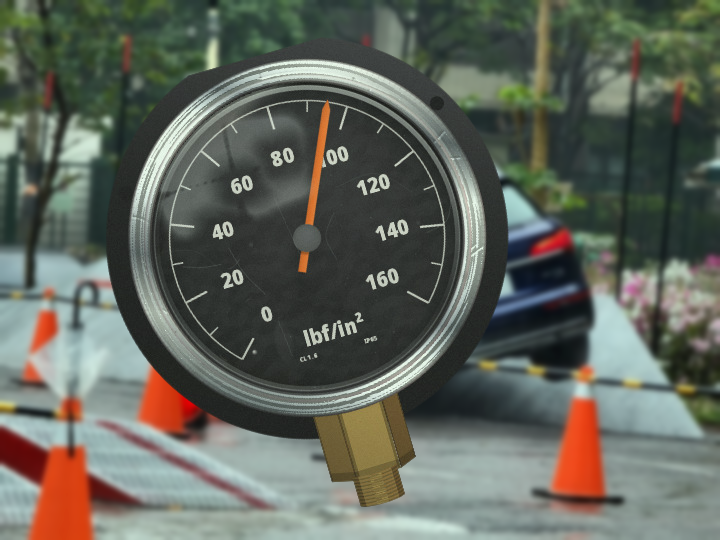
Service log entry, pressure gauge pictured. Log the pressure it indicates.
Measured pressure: 95 psi
